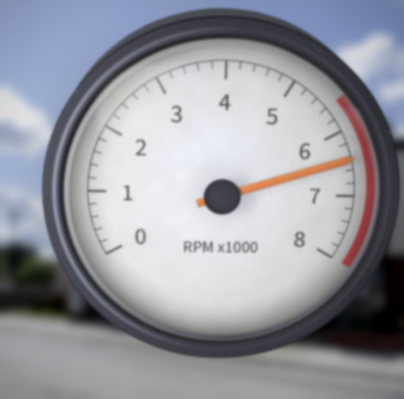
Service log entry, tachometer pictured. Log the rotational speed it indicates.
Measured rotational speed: 6400 rpm
